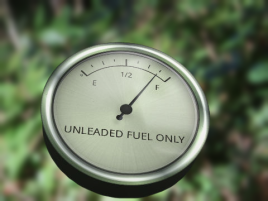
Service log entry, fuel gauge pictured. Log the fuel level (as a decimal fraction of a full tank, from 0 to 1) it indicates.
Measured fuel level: 0.875
